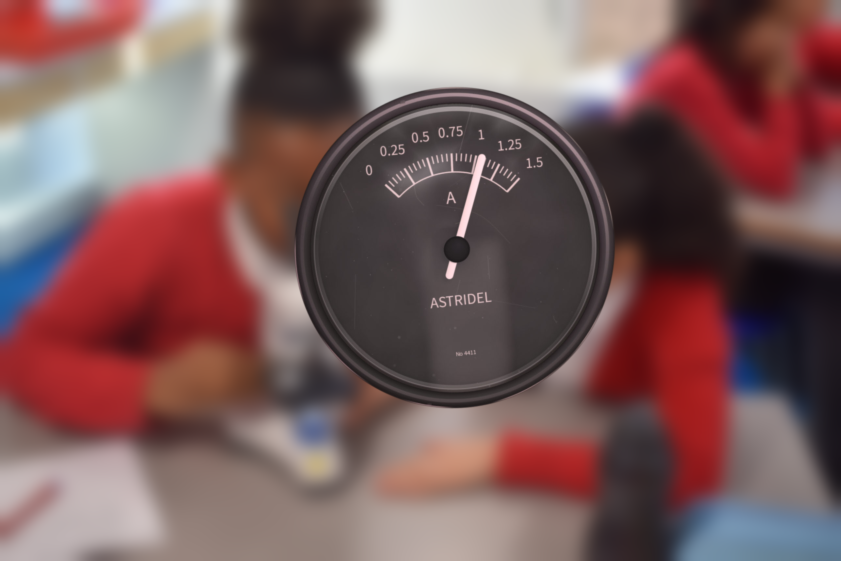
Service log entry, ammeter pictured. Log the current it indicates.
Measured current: 1.05 A
